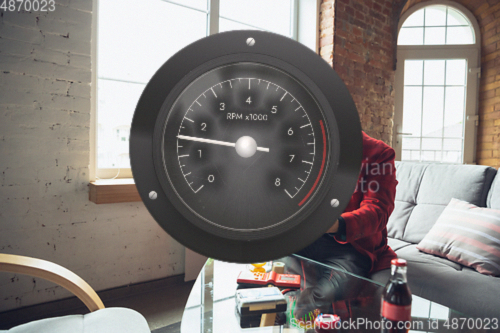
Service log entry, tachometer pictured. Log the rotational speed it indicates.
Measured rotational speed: 1500 rpm
